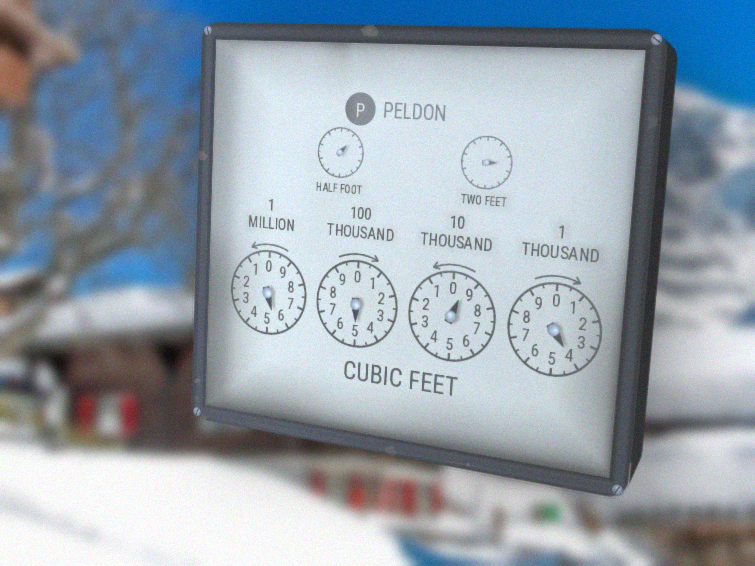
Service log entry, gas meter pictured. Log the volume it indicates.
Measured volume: 549400 ft³
